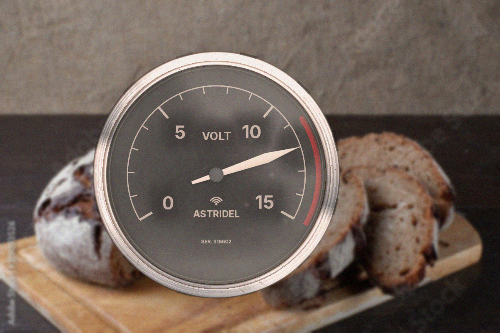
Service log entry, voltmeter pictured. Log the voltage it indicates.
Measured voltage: 12 V
